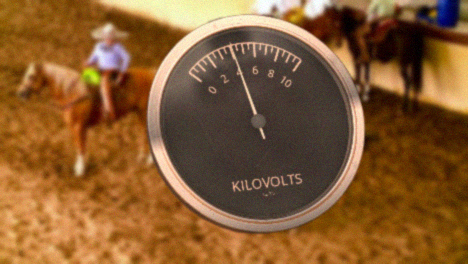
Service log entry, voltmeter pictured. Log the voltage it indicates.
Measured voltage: 4 kV
